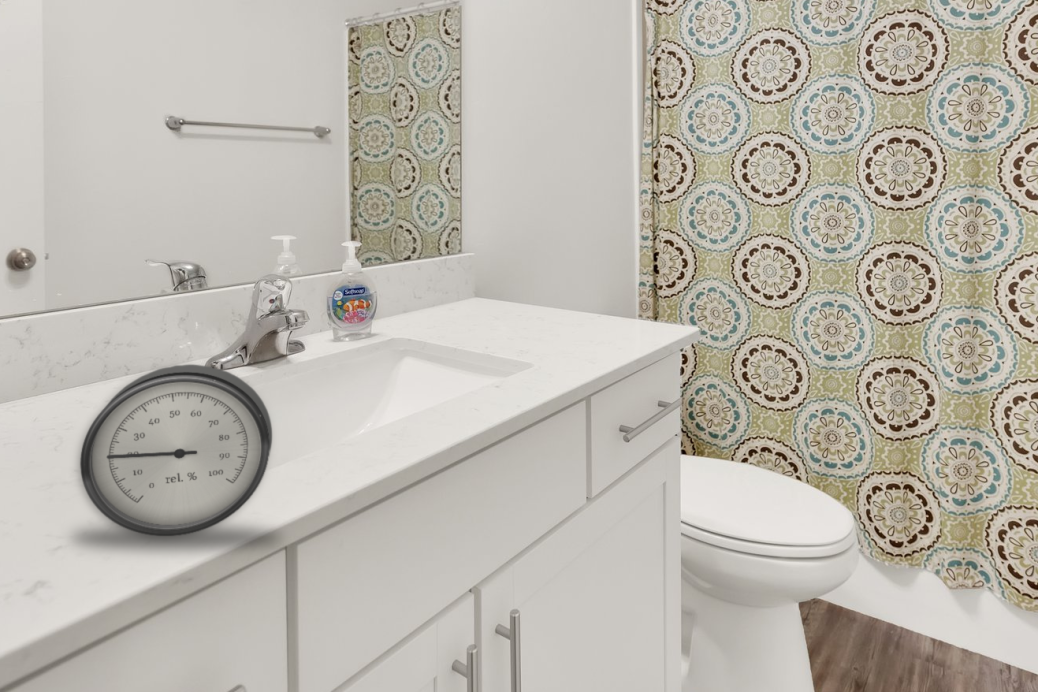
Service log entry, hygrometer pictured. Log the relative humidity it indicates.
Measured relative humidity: 20 %
